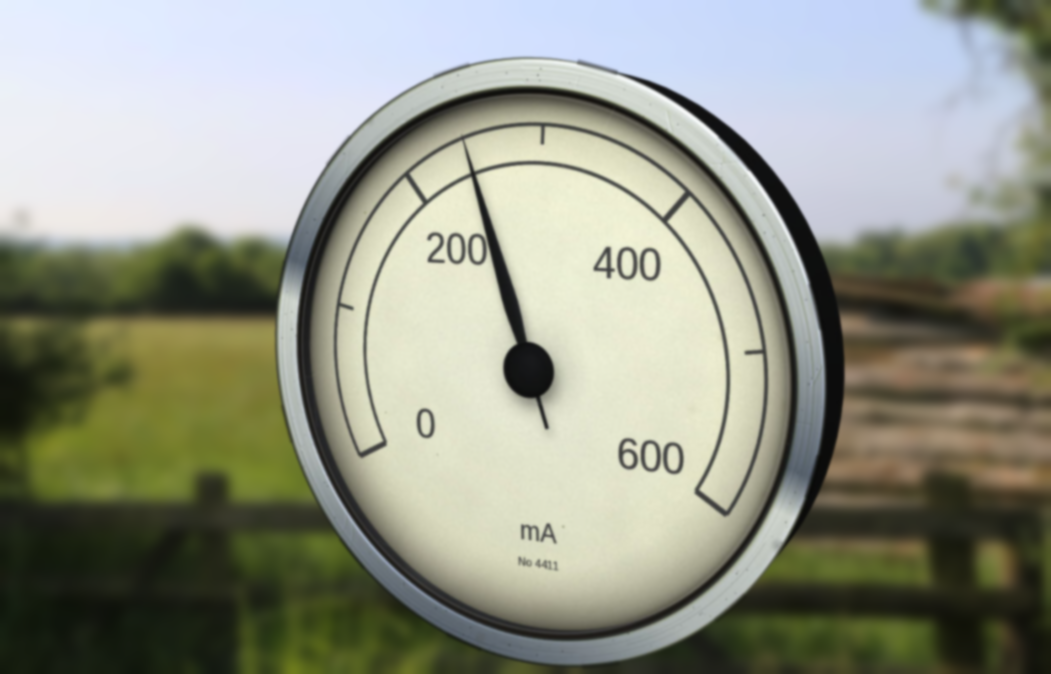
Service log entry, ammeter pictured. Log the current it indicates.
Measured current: 250 mA
